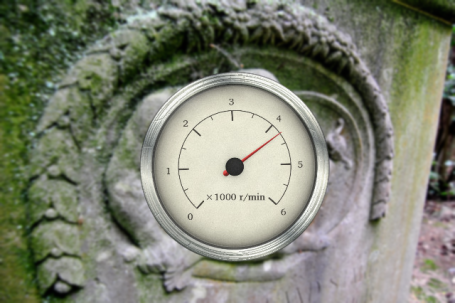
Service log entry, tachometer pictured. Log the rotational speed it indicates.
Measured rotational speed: 4250 rpm
